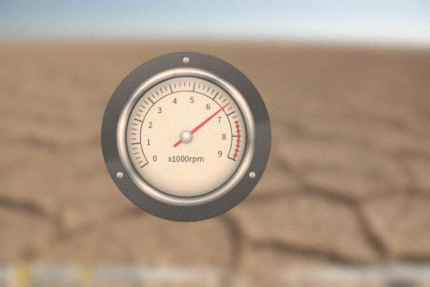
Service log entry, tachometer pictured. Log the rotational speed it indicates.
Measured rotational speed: 6600 rpm
